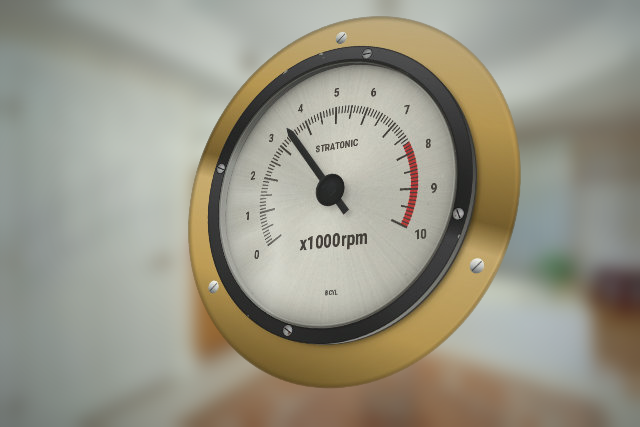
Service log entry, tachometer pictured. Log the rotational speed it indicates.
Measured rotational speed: 3500 rpm
